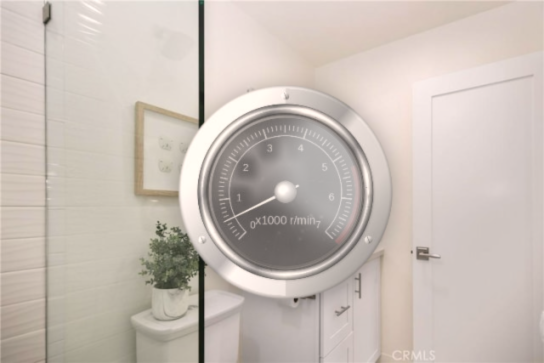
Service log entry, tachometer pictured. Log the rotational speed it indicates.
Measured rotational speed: 500 rpm
